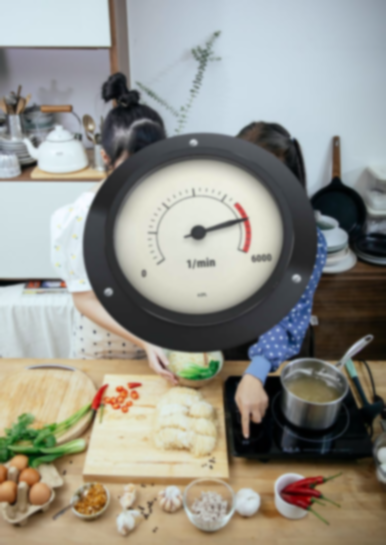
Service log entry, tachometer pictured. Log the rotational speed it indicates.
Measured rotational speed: 5000 rpm
